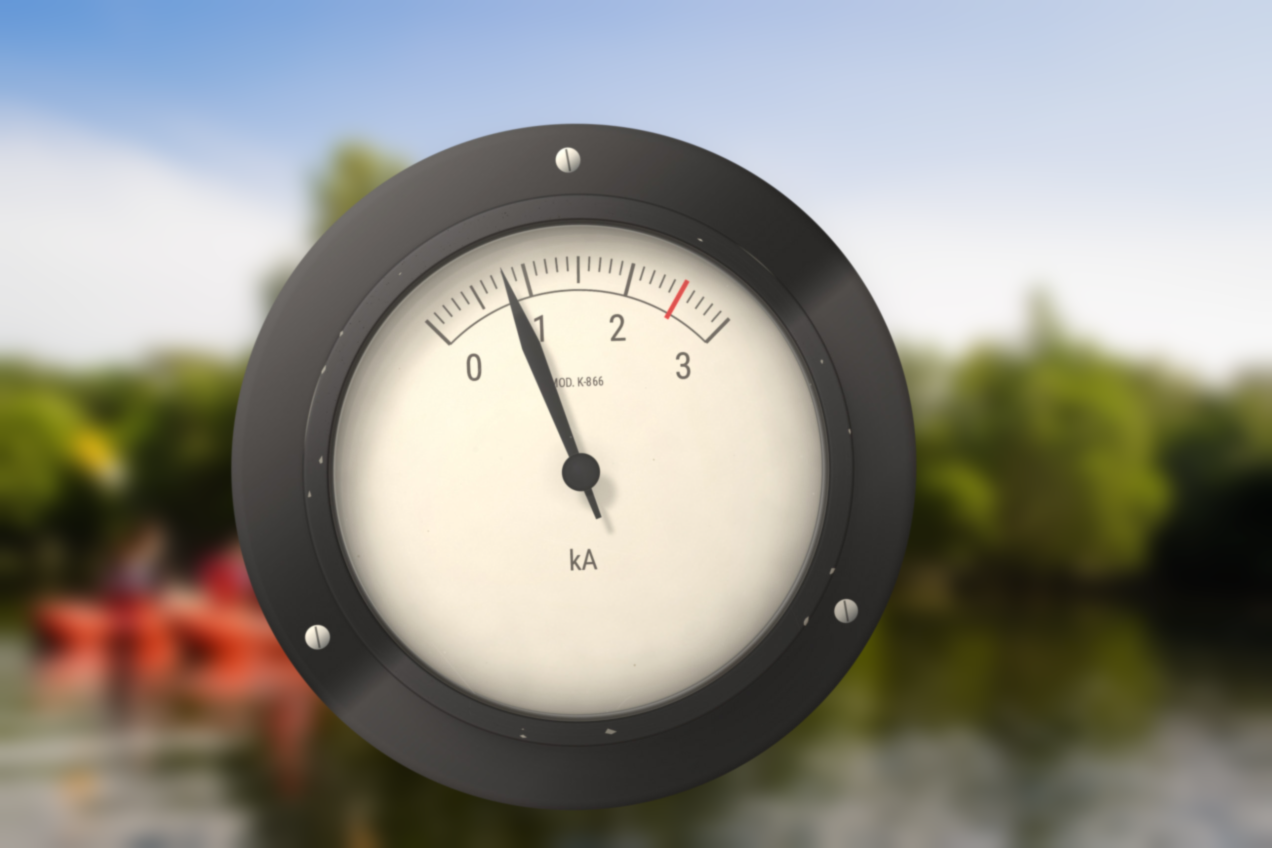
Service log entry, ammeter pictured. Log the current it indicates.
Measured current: 0.8 kA
